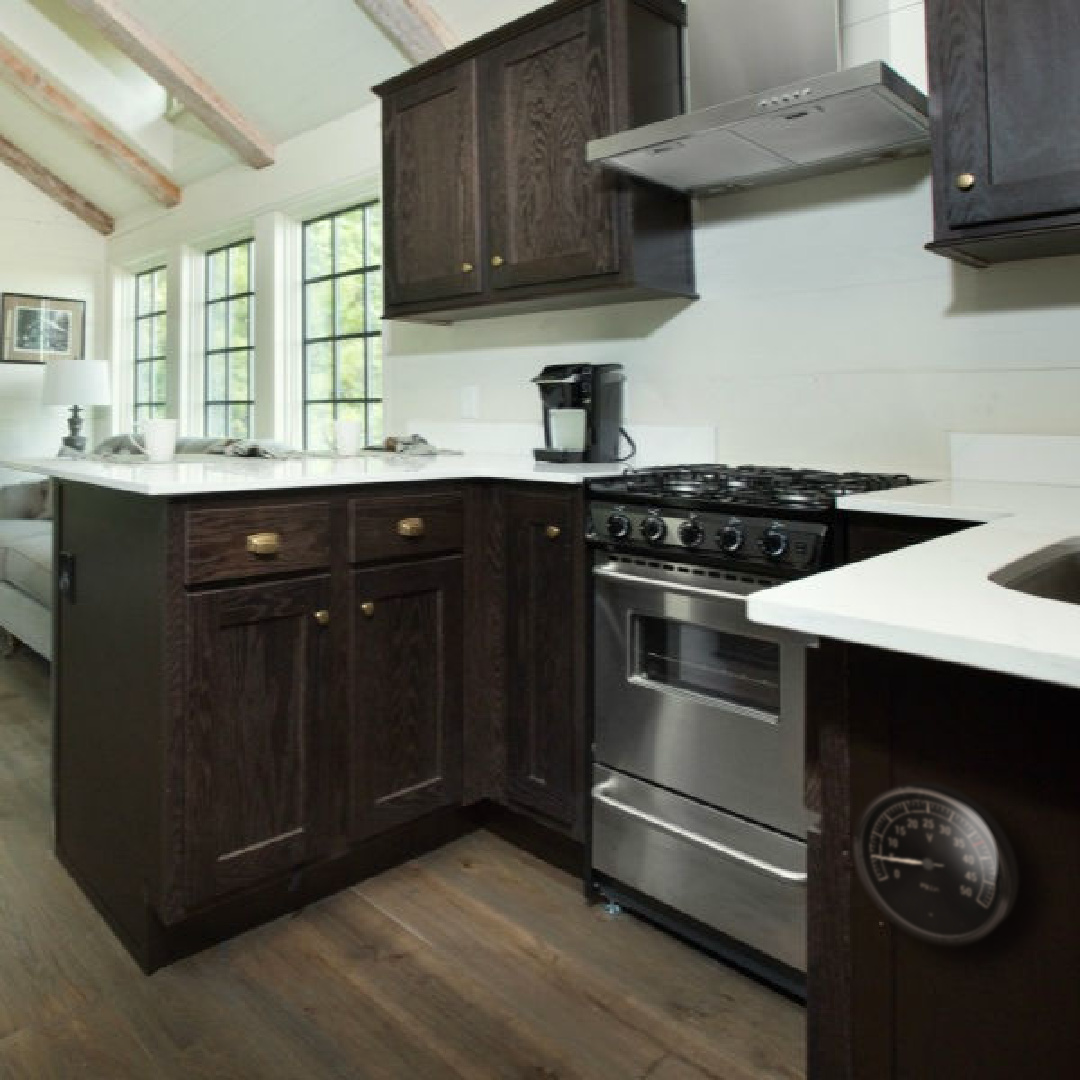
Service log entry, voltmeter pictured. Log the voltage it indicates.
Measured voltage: 5 V
